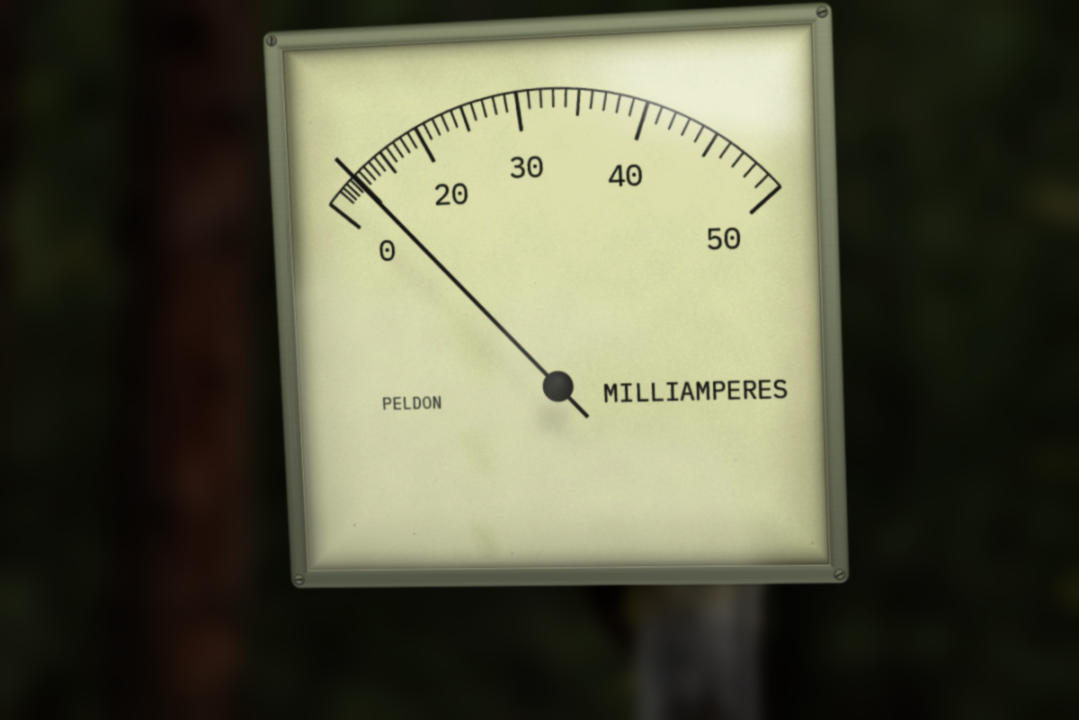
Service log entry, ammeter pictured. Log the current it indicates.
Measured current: 10 mA
